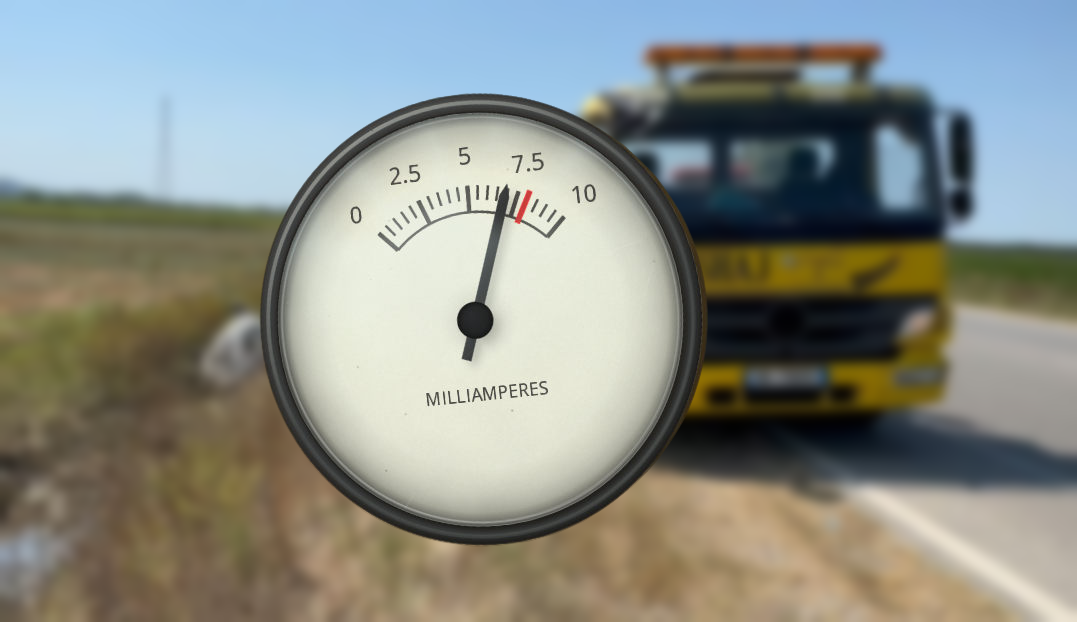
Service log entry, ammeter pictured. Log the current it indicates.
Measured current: 7 mA
